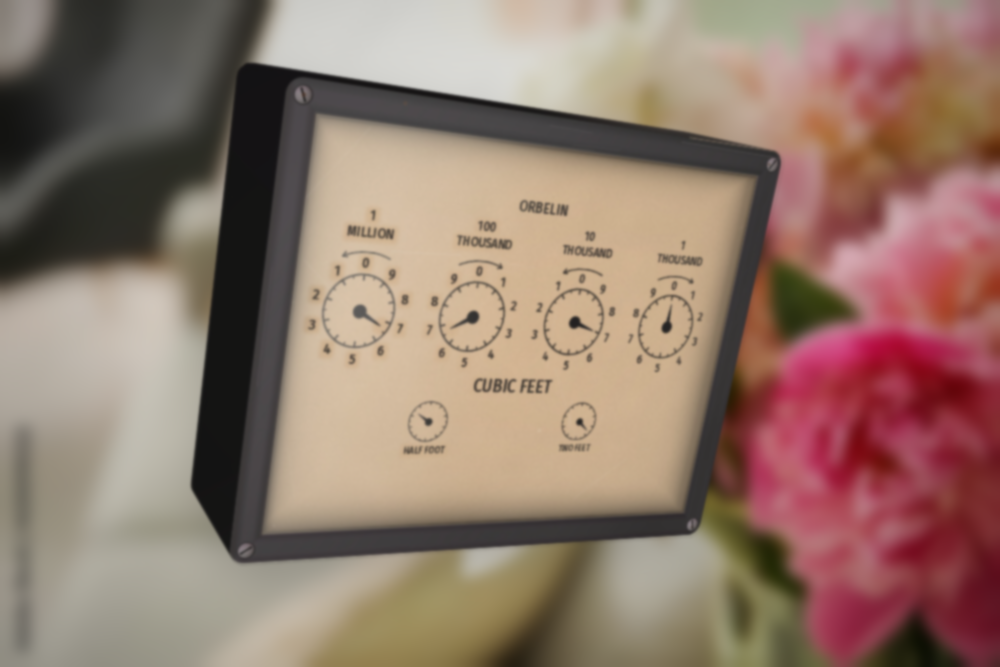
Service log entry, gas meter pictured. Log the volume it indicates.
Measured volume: 667000 ft³
